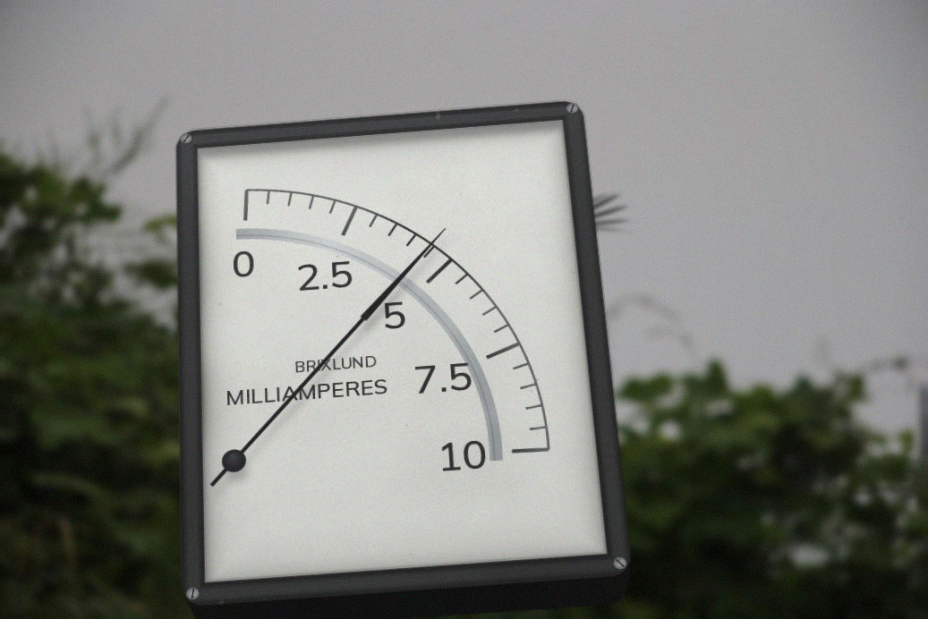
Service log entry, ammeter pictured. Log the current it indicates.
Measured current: 4.5 mA
